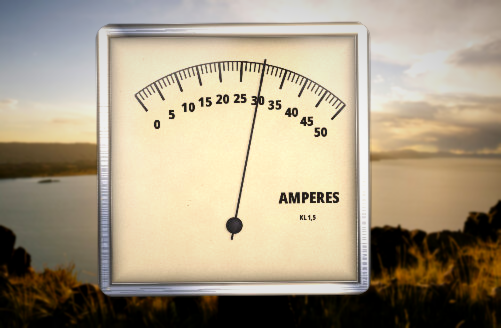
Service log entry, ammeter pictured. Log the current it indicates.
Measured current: 30 A
